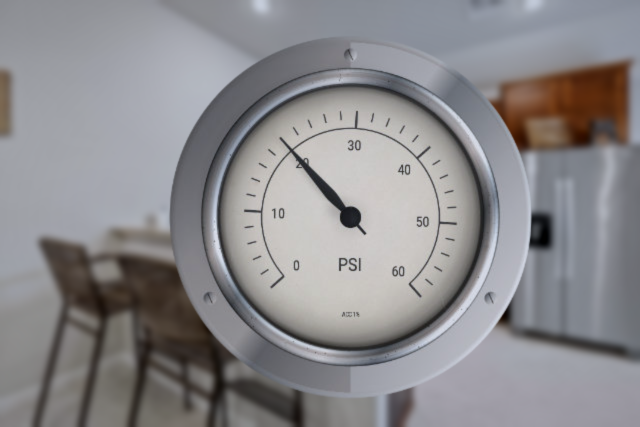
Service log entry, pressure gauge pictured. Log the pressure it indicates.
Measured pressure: 20 psi
